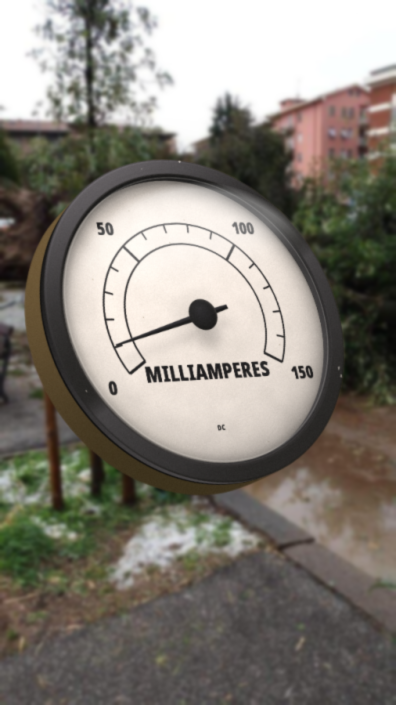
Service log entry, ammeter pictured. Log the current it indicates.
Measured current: 10 mA
